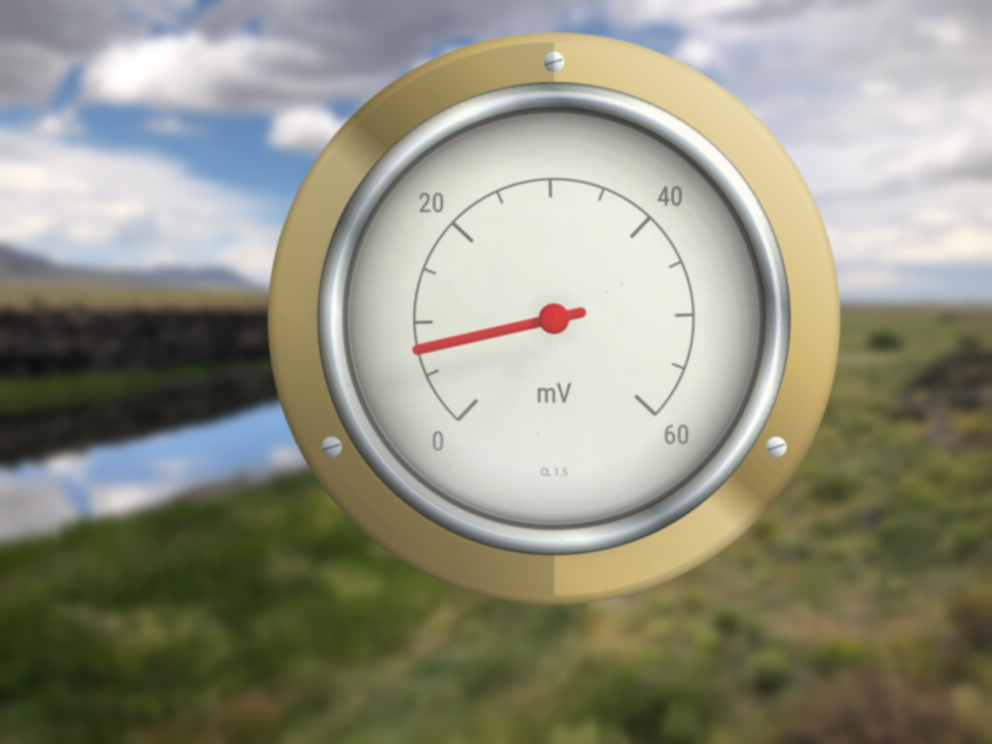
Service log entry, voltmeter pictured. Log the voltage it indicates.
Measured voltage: 7.5 mV
